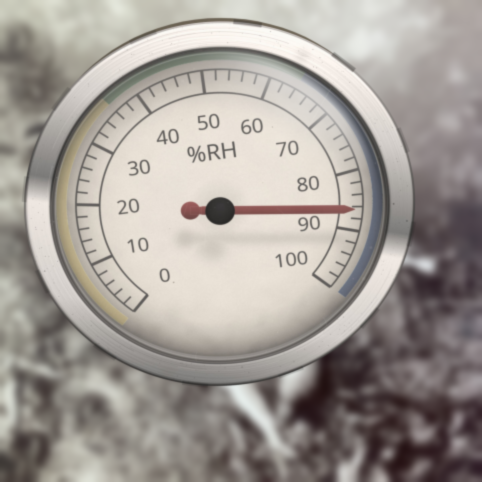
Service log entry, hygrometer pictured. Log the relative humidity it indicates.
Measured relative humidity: 86 %
